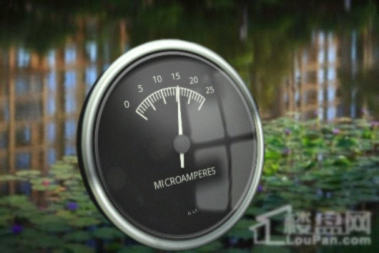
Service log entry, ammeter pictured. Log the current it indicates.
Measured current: 15 µA
